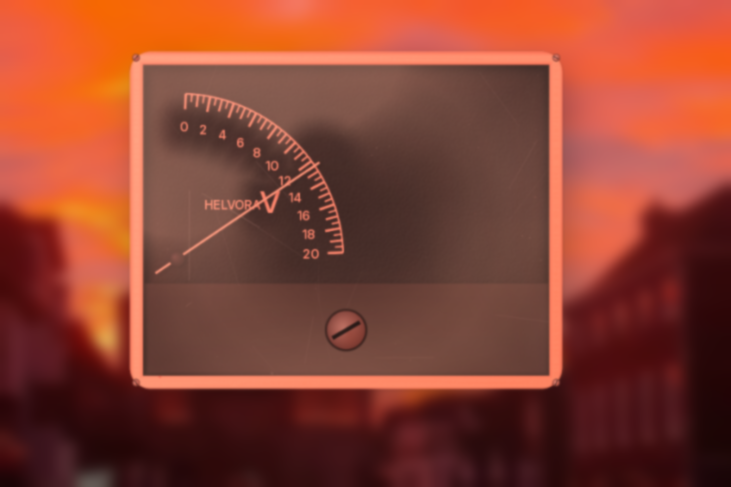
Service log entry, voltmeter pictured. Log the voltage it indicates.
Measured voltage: 12.5 V
